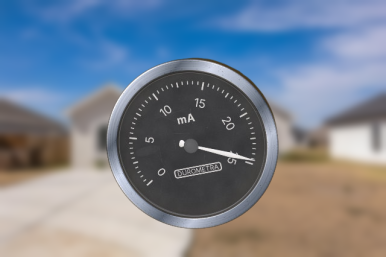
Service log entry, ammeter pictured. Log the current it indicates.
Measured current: 24.5 mA
